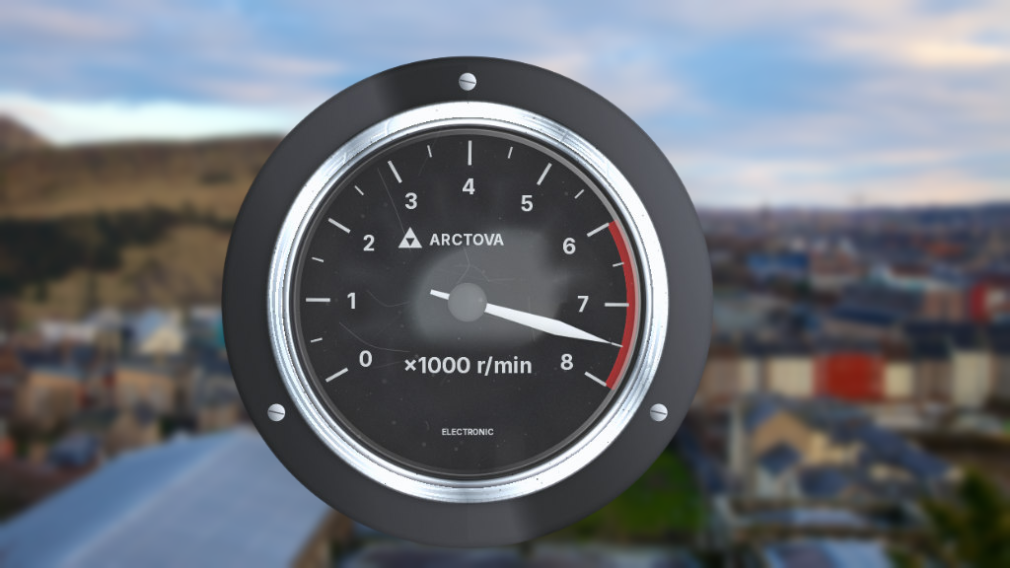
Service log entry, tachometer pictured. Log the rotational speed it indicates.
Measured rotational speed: 7500 rpm
